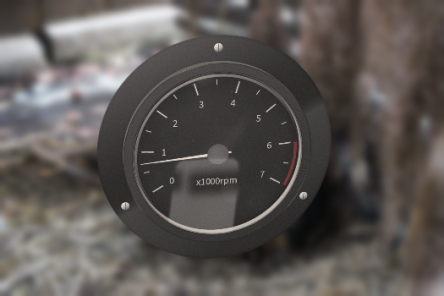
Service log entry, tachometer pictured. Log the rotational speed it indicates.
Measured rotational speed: 750 rpm
